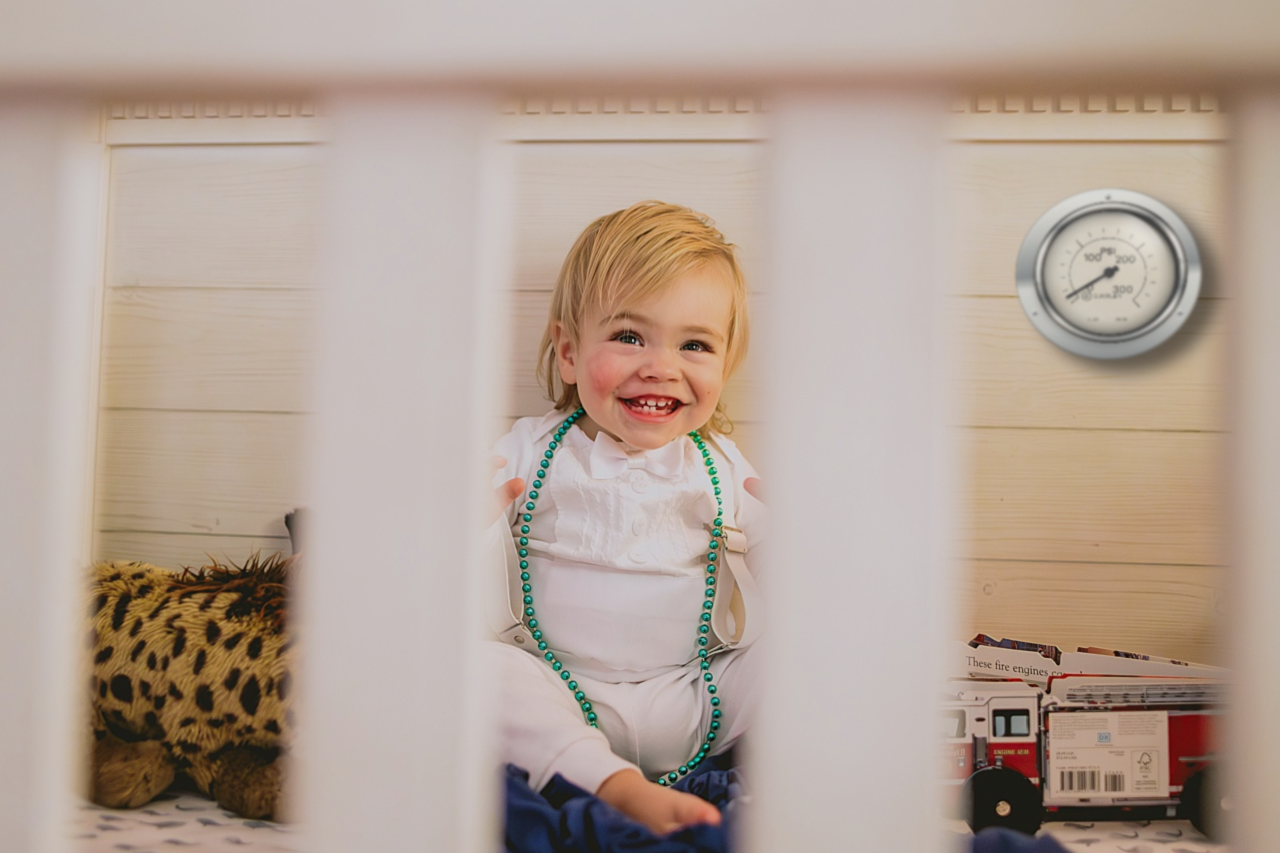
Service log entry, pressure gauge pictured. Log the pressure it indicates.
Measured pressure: 10 psi
